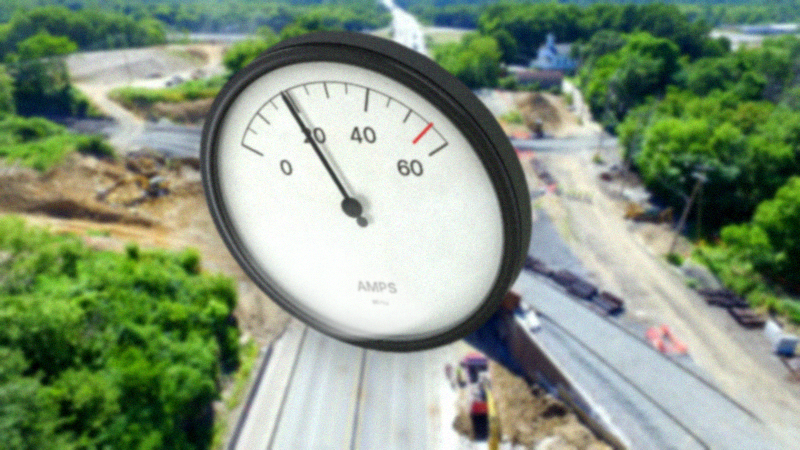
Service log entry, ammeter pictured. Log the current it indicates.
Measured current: 20 A
